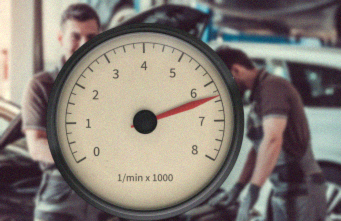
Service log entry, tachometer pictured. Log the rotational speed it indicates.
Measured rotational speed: 6375 rpm
